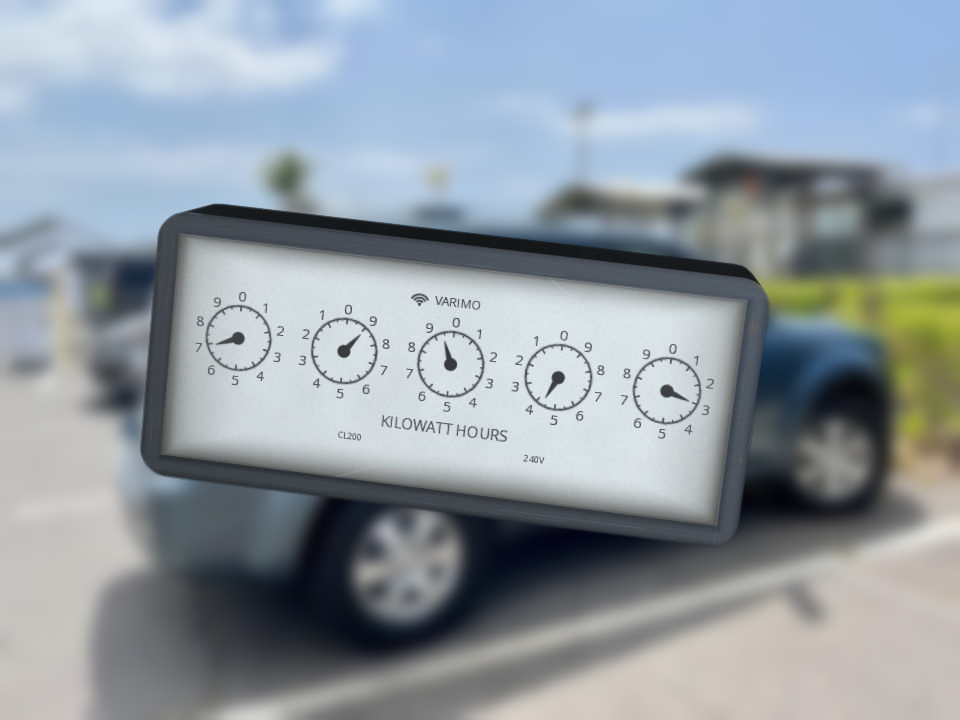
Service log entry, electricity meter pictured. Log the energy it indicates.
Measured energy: 68943 kWh
